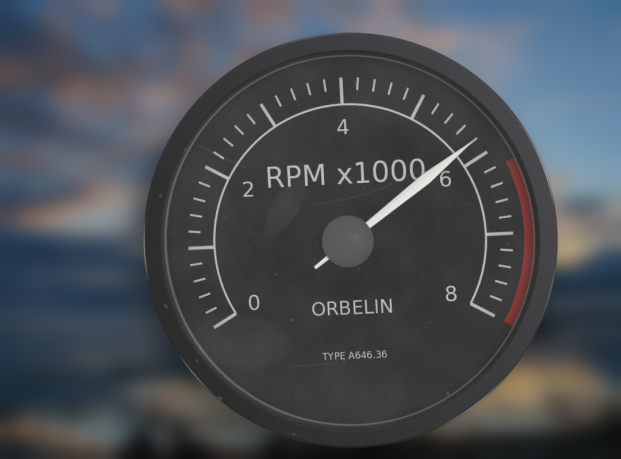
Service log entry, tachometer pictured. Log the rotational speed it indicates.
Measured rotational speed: 5800 rpm
